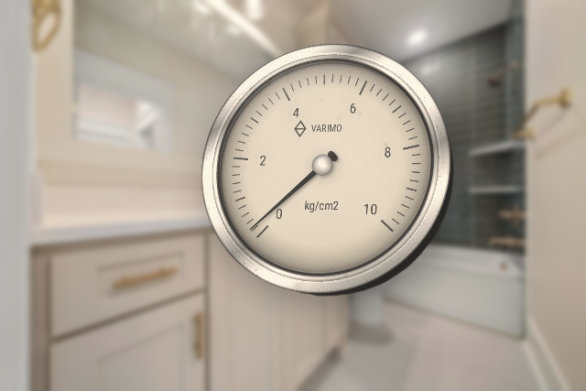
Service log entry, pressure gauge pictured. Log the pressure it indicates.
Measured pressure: 0.2 kg/cm²
